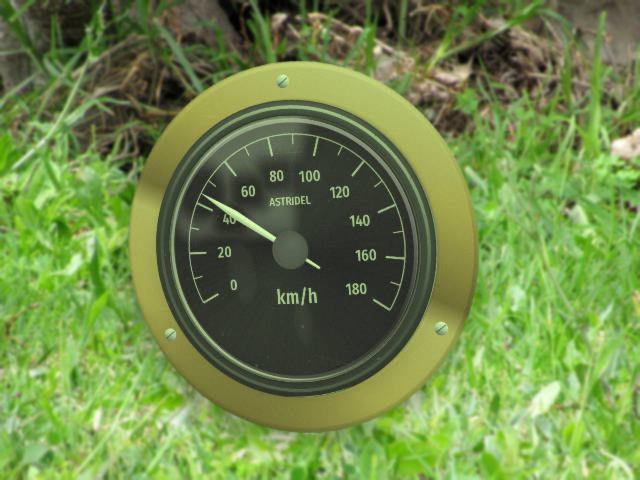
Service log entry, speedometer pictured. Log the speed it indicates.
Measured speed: 45 km/h
